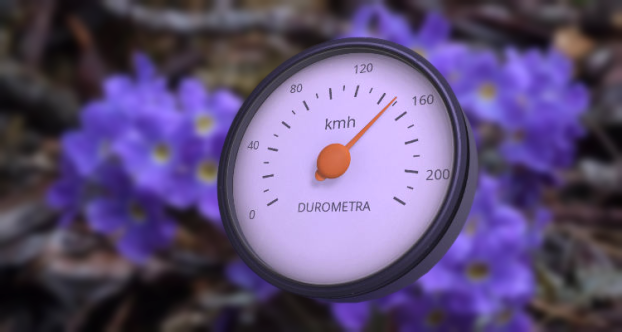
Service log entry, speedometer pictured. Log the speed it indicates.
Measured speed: 150 km/h
